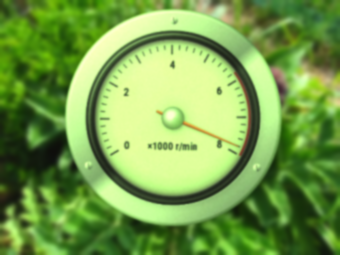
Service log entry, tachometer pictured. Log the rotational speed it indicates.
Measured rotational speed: 7800 rpm
